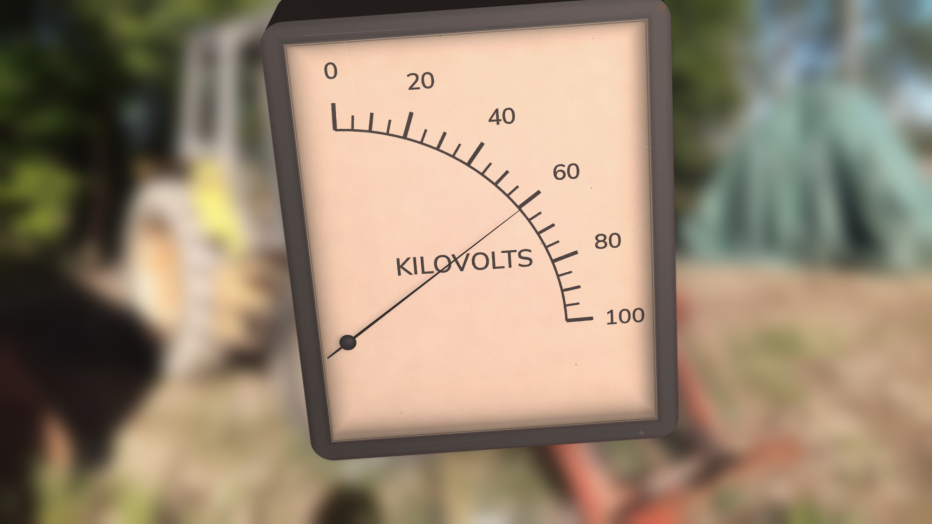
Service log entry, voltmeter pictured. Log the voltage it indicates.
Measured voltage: 60 kV
